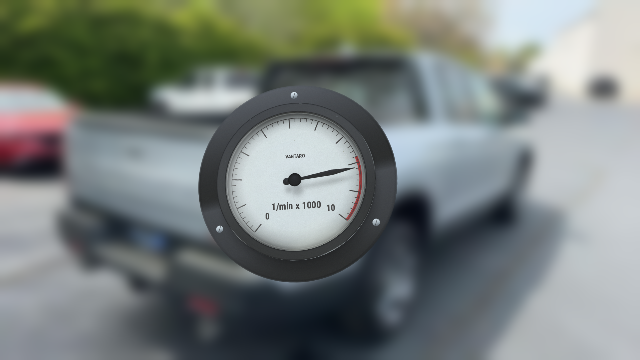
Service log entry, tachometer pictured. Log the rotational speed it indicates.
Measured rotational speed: 8200 rpm
